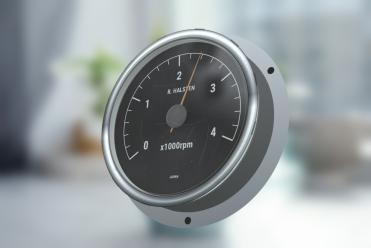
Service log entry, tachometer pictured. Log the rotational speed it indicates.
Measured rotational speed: 2400 rpm
